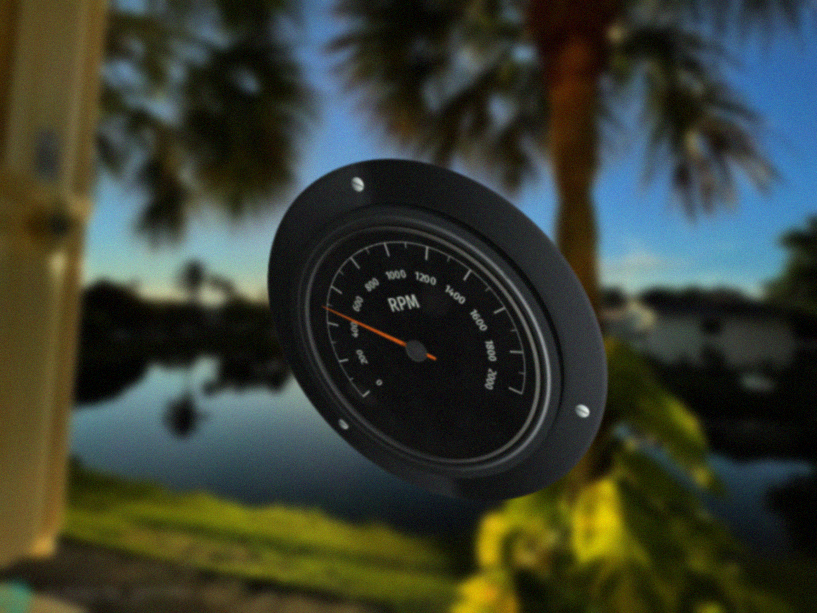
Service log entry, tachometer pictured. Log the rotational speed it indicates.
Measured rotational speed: 500 rpm
